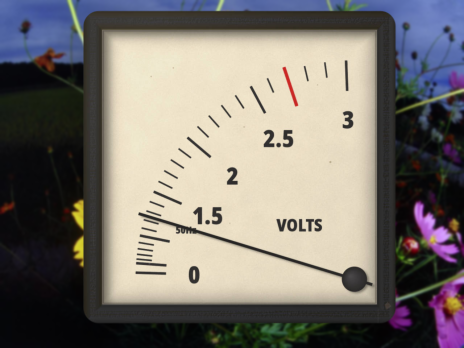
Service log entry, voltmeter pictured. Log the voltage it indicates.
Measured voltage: 1.25 V
